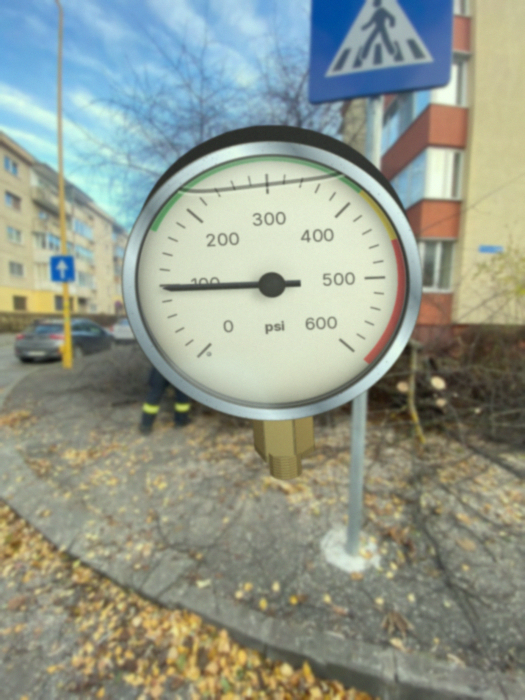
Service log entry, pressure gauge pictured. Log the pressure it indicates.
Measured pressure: 100 psi
